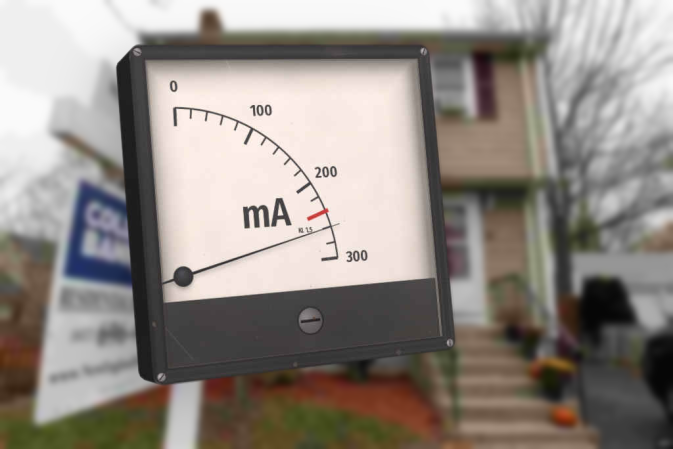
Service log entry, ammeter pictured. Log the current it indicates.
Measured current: 260 mA
